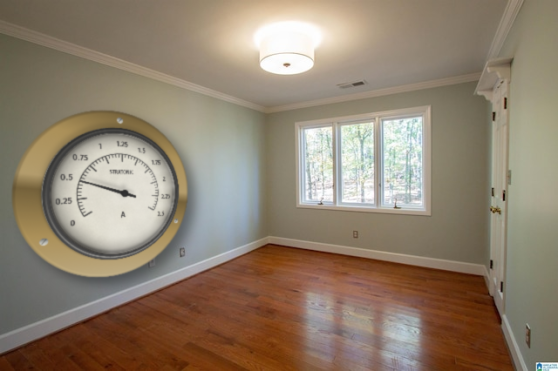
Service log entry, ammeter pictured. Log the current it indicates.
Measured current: 0.5 A
